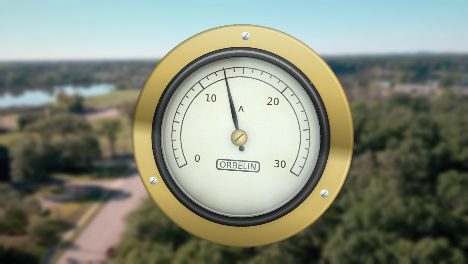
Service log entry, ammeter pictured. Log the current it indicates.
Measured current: 13 A
